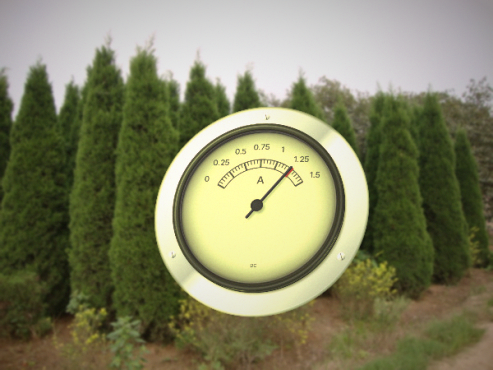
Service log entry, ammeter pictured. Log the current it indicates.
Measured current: 1.25 A
